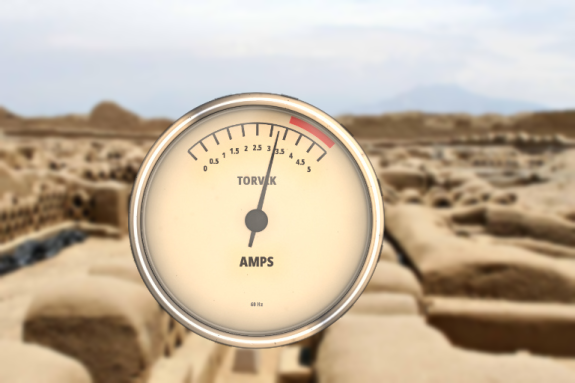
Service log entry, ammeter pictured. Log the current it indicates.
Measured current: 3.25 A
